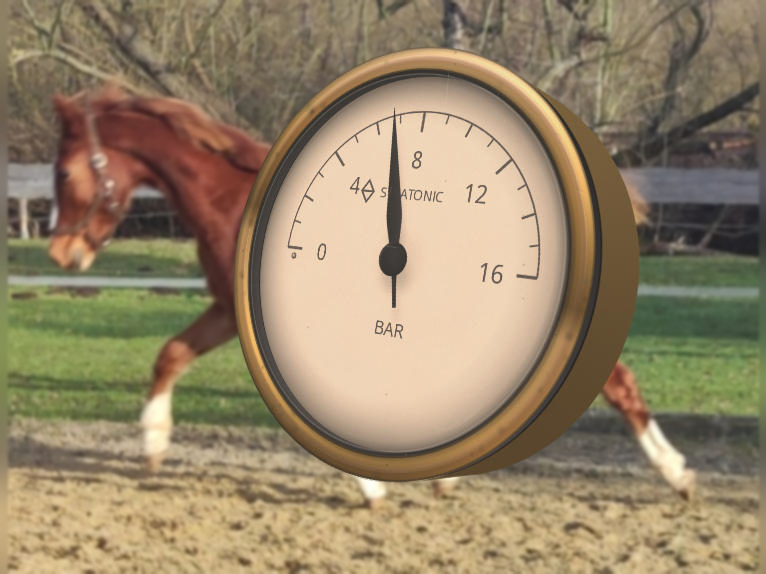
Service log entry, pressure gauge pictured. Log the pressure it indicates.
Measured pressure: 7 bar
